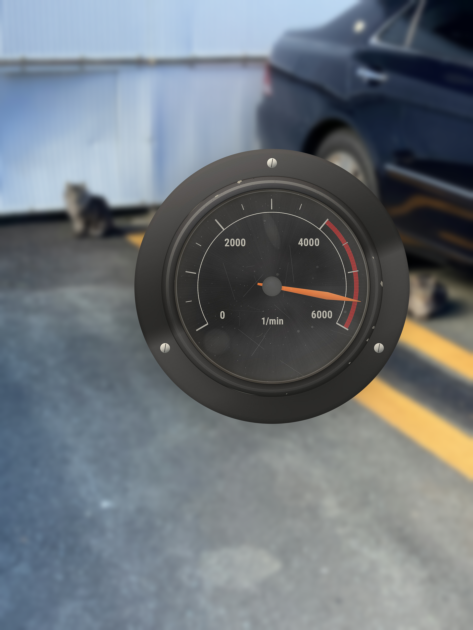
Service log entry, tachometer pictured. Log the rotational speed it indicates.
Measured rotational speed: 5500 rpm
